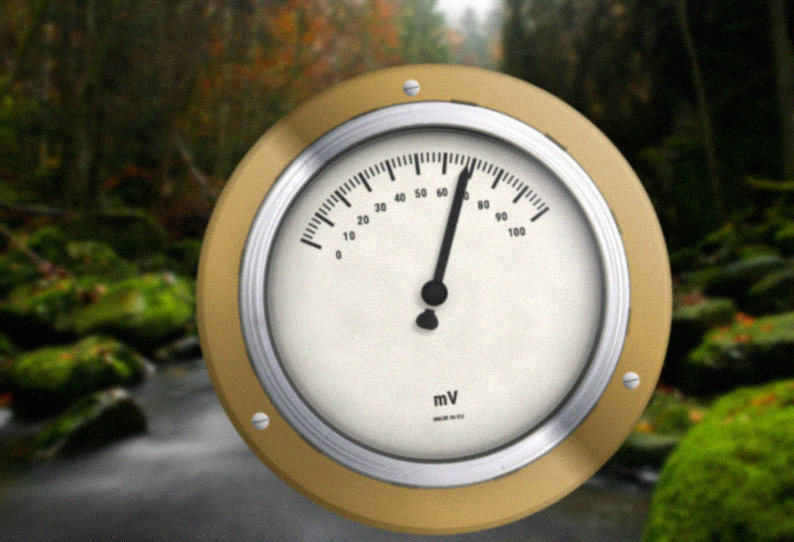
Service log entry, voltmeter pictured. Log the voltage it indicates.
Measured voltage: 68 mV
